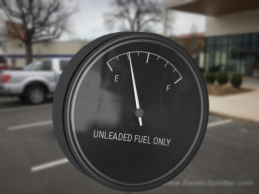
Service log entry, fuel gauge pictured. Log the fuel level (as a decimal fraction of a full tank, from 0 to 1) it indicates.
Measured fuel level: 0.25
